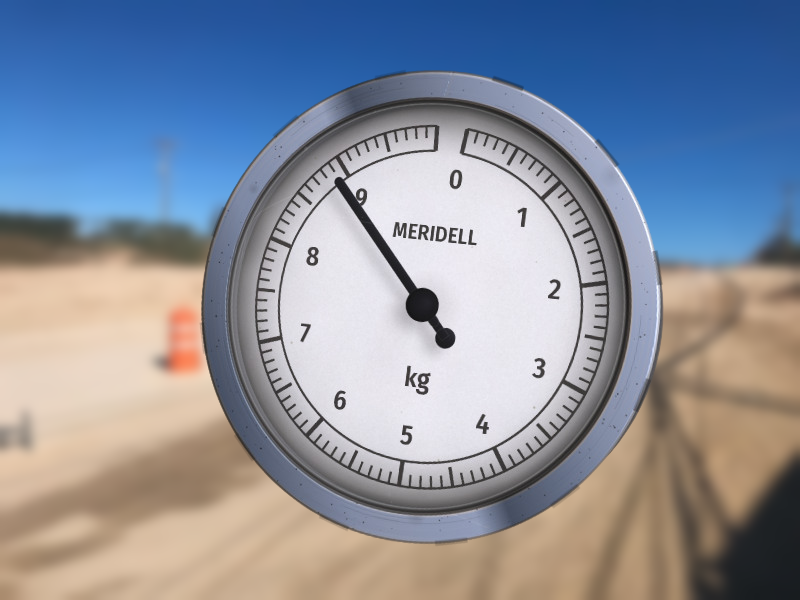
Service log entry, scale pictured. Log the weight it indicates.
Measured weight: 8.9 kg
